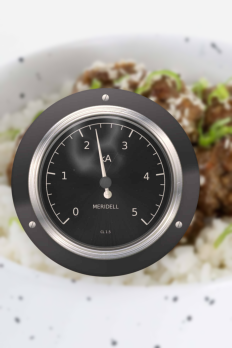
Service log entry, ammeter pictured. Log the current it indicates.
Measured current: 2.3 kA
